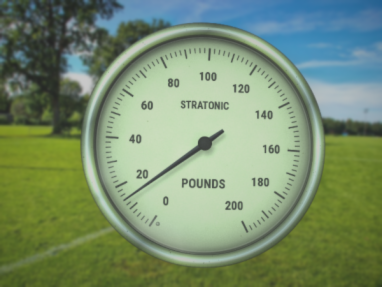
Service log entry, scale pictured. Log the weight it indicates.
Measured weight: 14 lb
